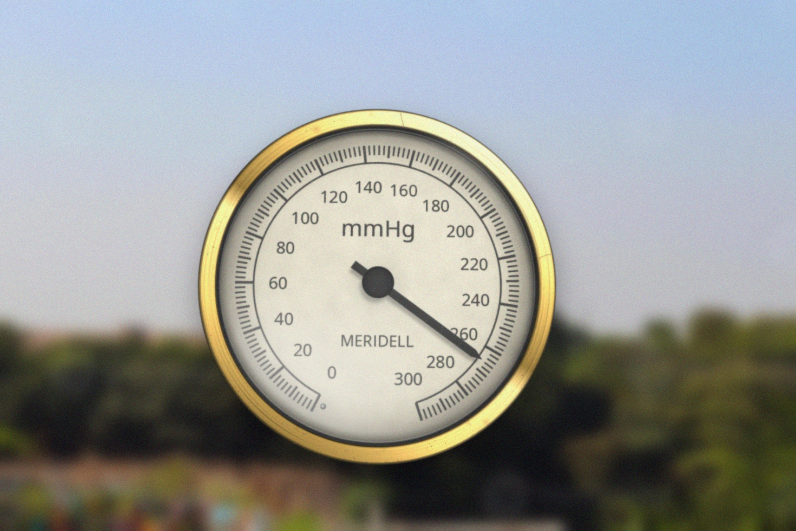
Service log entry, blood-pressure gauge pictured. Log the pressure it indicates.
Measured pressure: 266 mmHg
